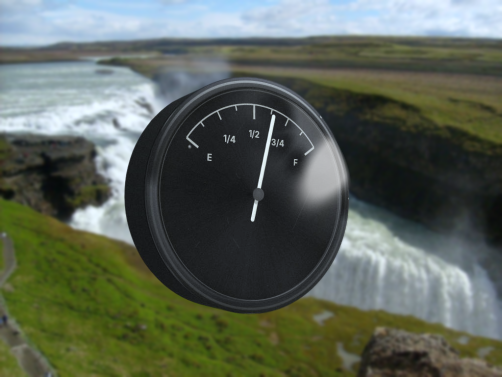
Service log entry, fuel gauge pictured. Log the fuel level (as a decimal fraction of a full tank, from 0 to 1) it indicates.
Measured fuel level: 0.625
